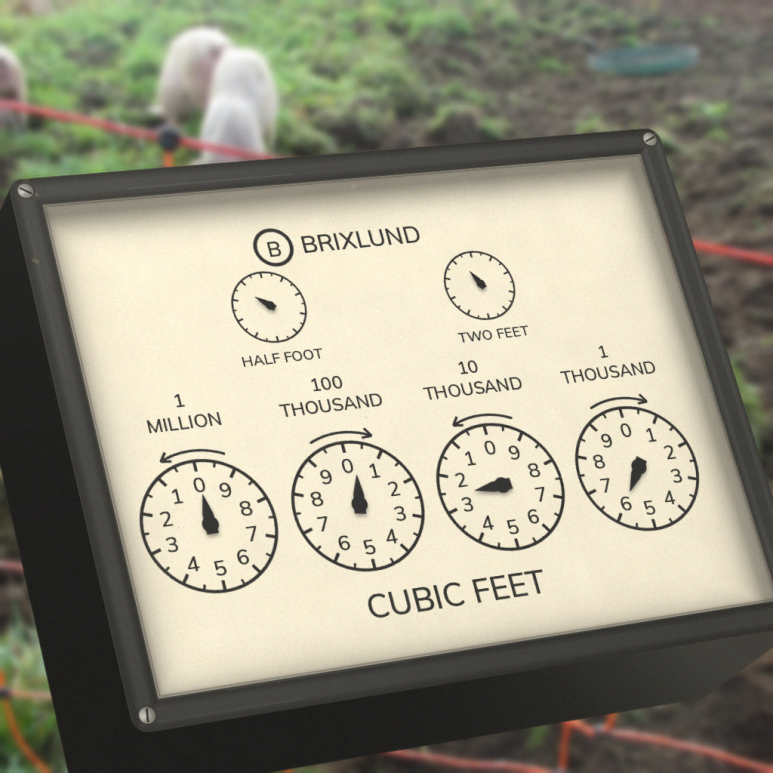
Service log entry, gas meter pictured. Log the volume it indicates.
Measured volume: 2600 ft³
